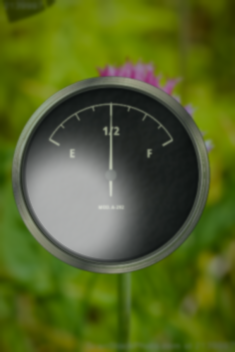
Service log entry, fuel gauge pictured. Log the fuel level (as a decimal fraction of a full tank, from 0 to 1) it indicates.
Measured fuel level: 0.5
